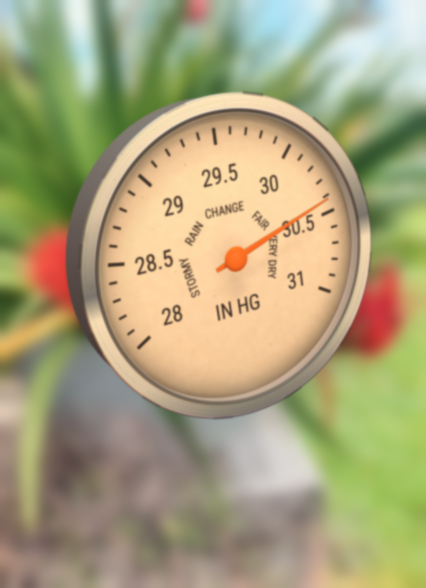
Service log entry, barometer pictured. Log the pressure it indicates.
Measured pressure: 30.4 inHg
